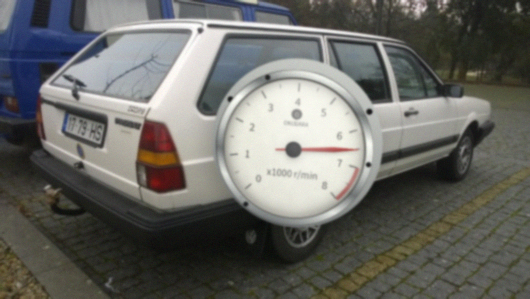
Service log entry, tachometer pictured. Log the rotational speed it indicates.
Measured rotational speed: 6500 rpm
